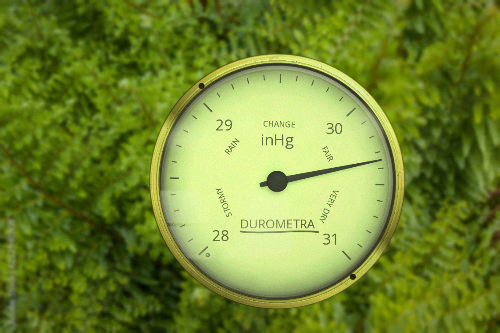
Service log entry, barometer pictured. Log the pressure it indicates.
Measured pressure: 30.35 inHg
